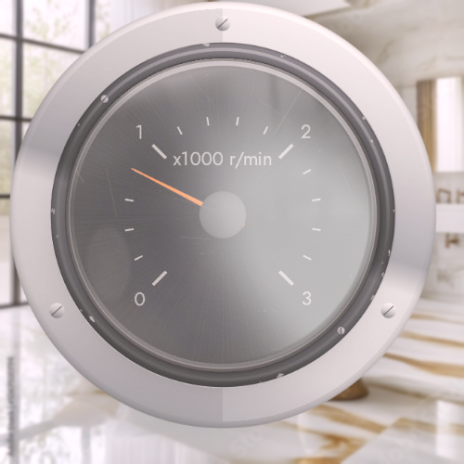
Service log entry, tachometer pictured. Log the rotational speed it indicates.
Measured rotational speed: 800 rpm
